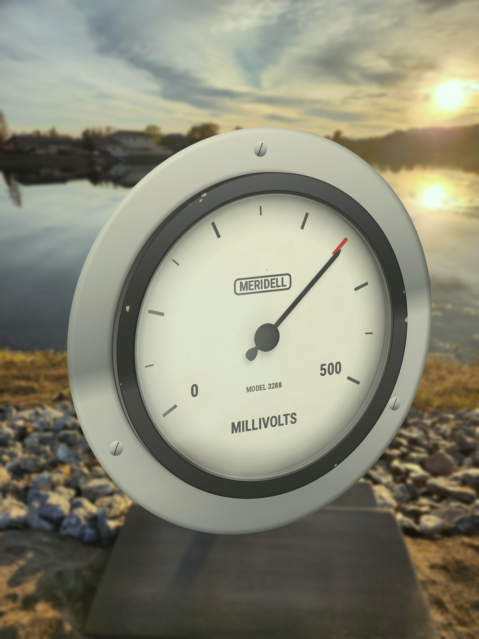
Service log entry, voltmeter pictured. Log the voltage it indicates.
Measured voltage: 350 mV
